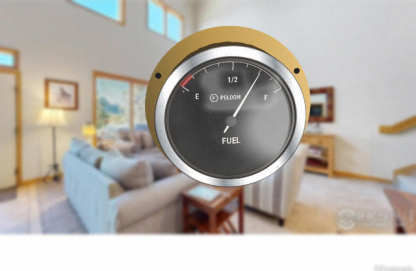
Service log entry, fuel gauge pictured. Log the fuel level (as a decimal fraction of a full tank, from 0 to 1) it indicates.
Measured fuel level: 0.75
